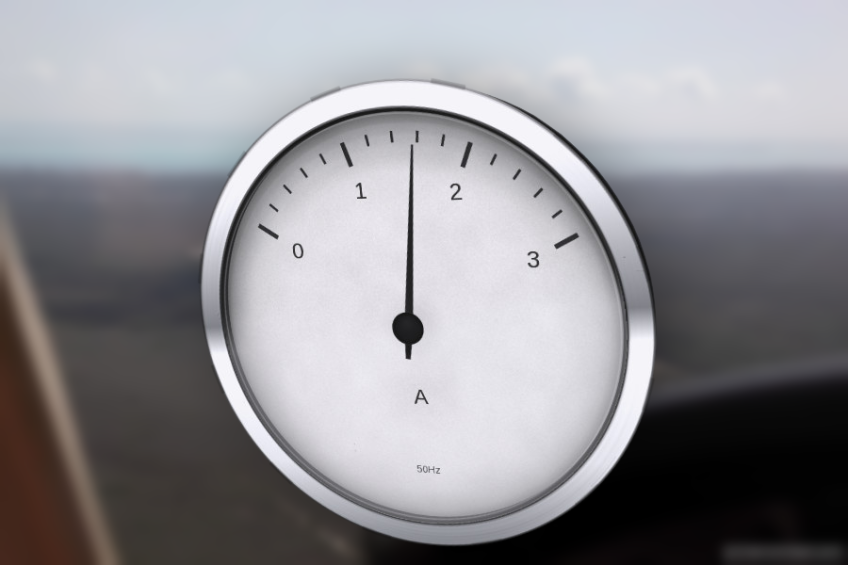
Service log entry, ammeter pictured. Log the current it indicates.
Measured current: 1.6 A
